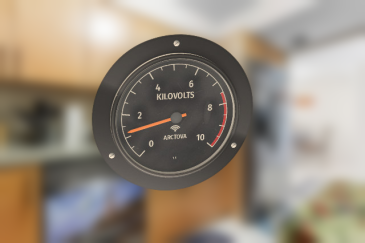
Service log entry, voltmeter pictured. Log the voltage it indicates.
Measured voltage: 1.25 kV
